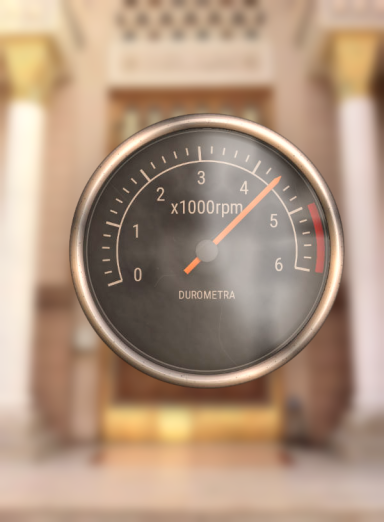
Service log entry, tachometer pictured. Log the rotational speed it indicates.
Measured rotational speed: 4400 rpm
